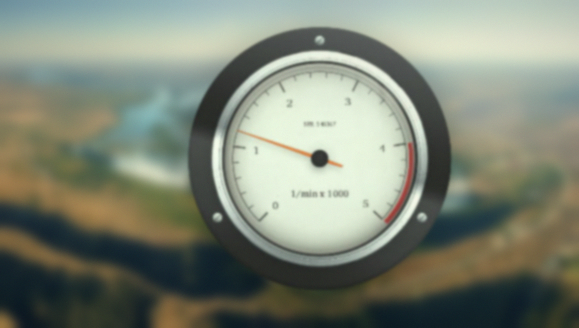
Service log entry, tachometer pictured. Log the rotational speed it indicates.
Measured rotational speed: 1200 rpm
